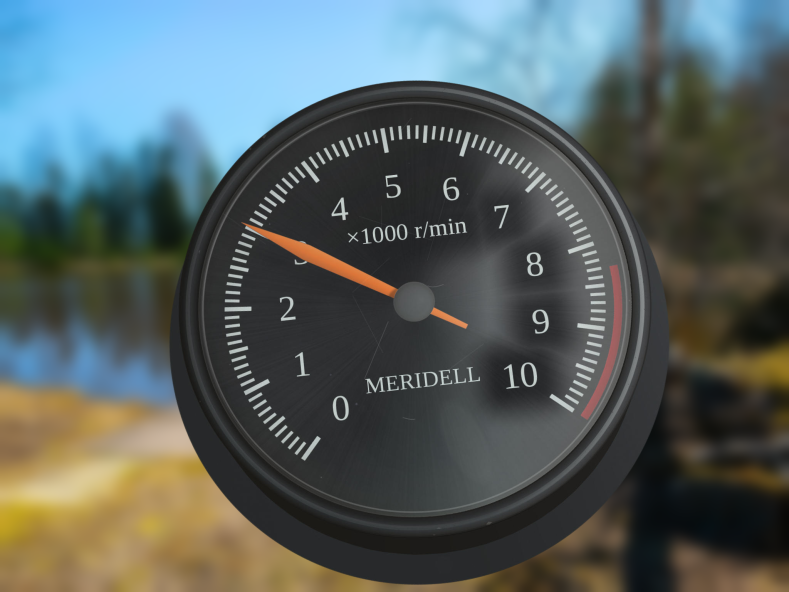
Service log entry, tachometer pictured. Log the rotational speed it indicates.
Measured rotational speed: 3000 rpm
